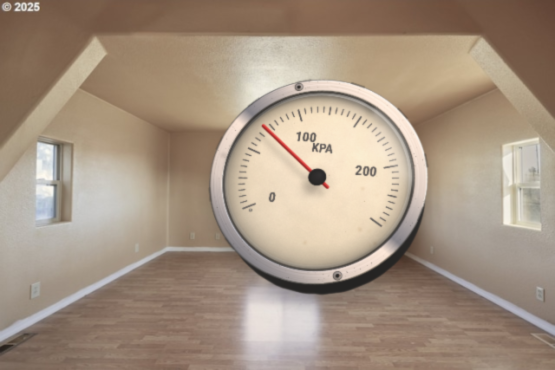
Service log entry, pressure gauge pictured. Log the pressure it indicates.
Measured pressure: 70 kPa
